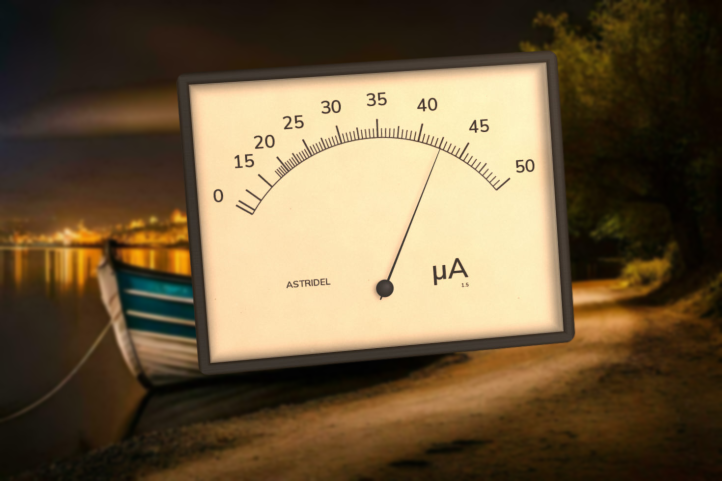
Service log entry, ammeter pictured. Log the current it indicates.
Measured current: 42.5 µA
